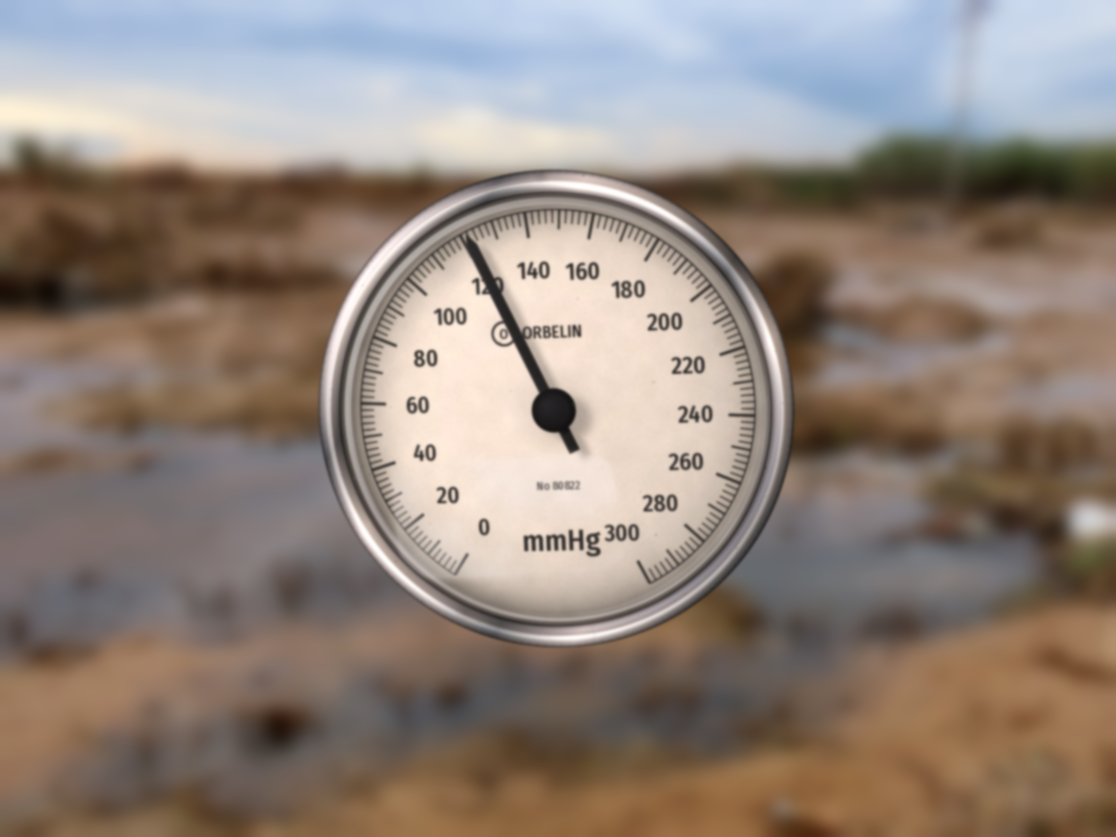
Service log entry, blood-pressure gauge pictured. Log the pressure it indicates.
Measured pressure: 122 mmHg
